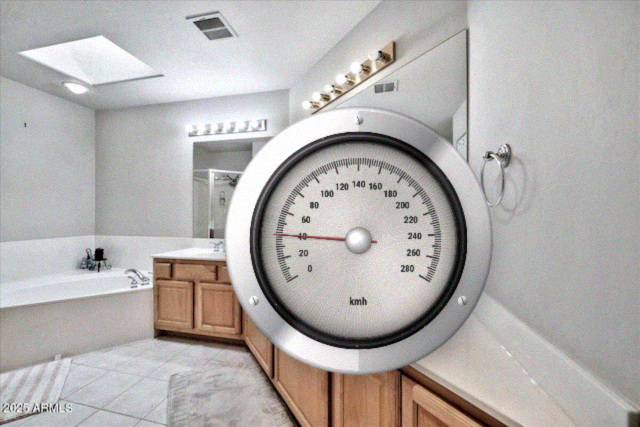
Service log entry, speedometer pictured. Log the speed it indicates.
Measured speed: 40 km/h
